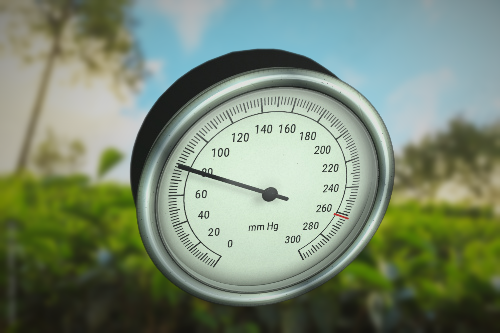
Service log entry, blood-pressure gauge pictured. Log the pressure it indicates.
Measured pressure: 80 mmHg
